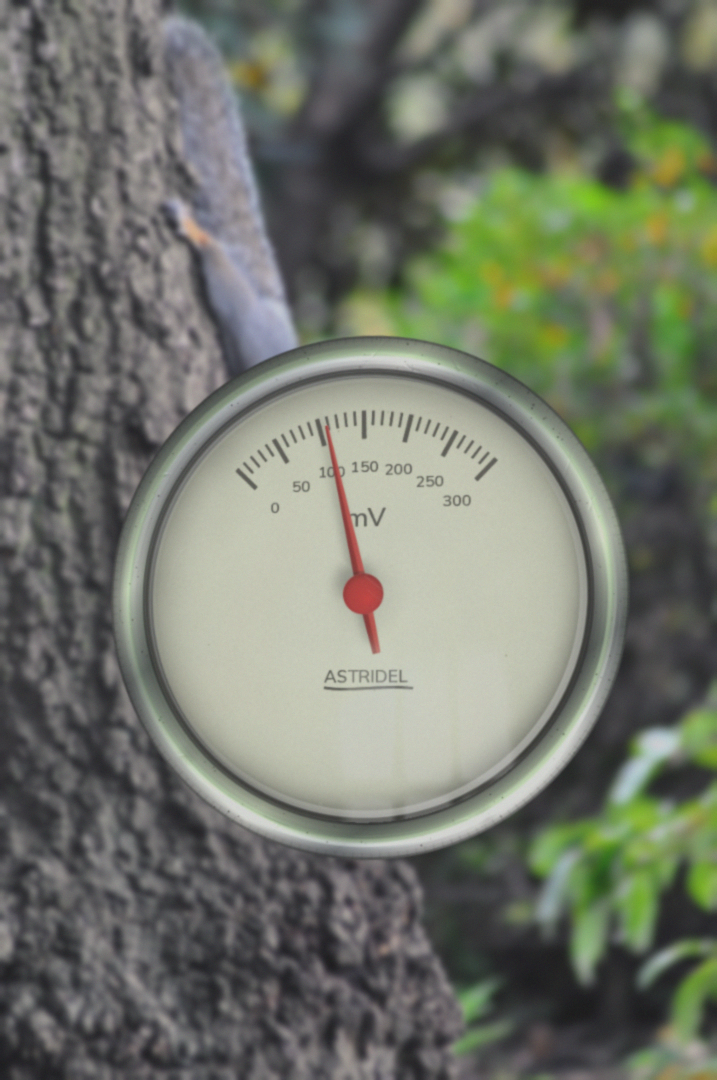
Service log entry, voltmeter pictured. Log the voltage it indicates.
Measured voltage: 110 mV
